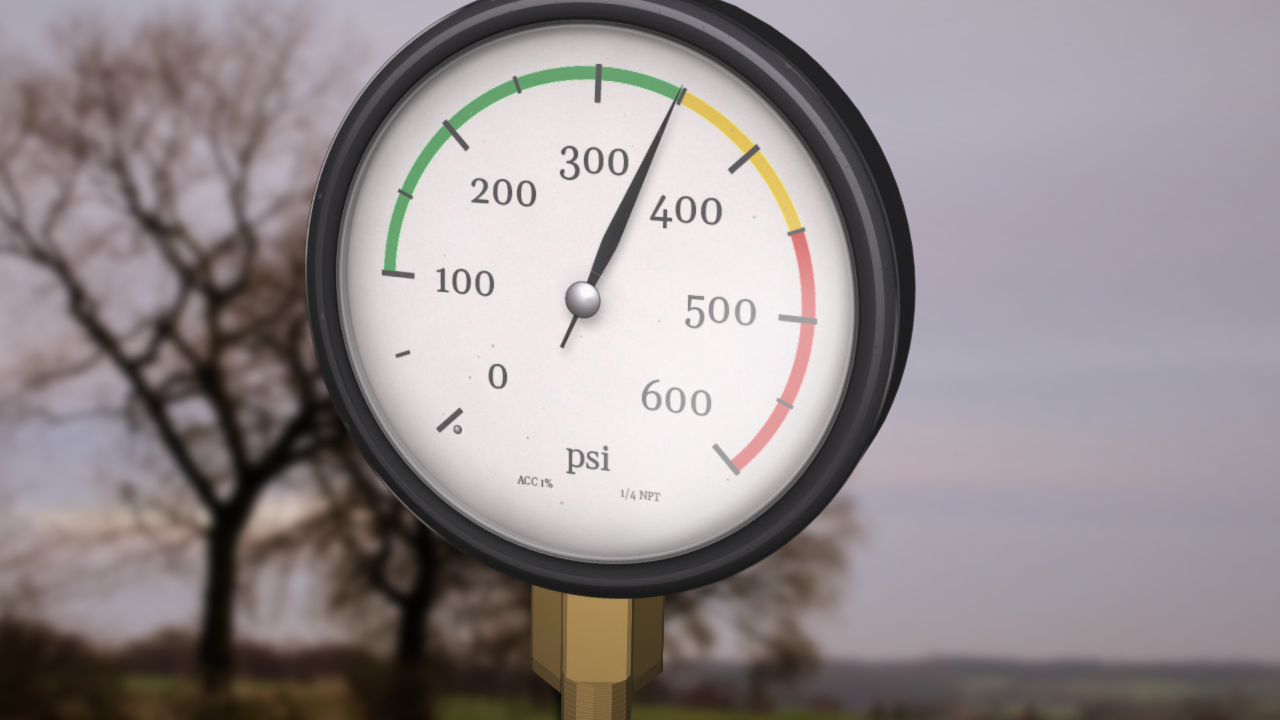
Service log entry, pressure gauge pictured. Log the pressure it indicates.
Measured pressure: 350 psi
